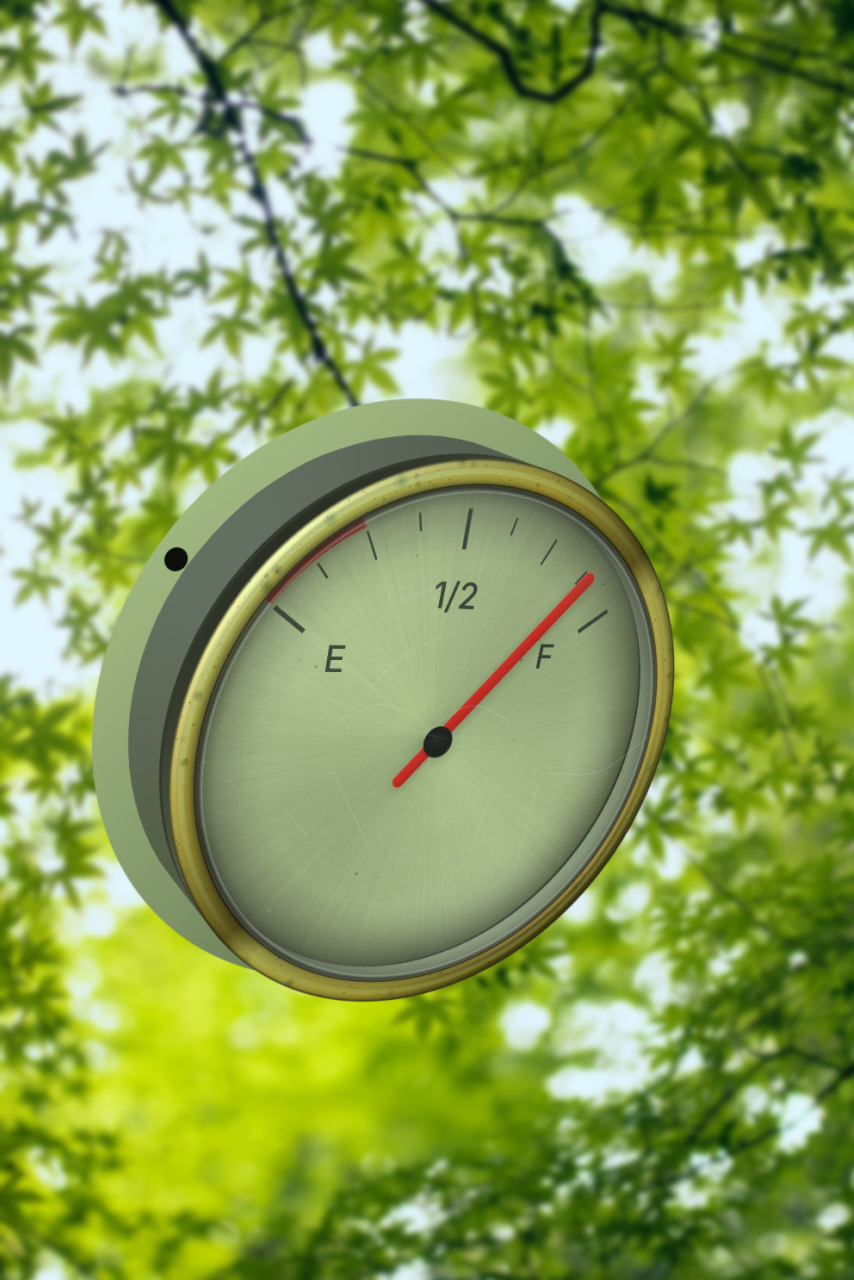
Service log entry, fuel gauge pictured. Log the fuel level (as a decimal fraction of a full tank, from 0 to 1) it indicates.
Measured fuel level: 0.875
